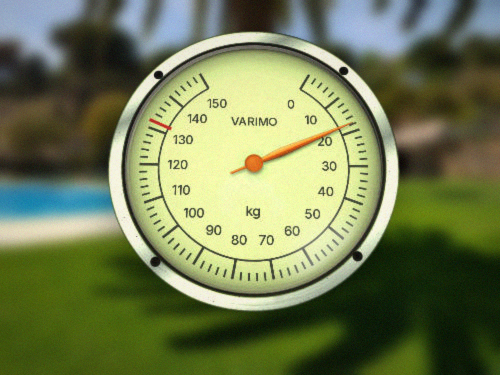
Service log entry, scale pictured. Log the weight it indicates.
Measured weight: 18 kg
